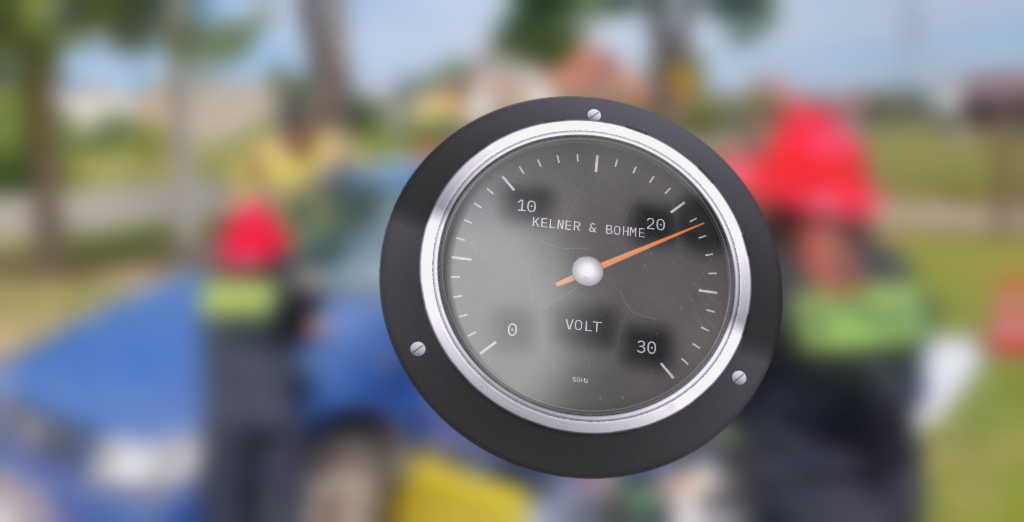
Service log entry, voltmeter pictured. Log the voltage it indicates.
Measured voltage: 21.5 V
